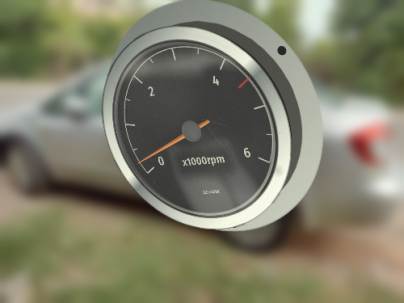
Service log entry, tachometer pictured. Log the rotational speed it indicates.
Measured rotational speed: 250 rpm
